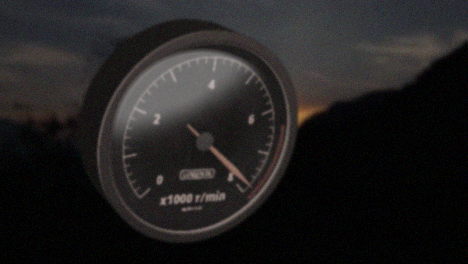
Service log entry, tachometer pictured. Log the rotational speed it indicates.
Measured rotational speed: 7800 rpm
